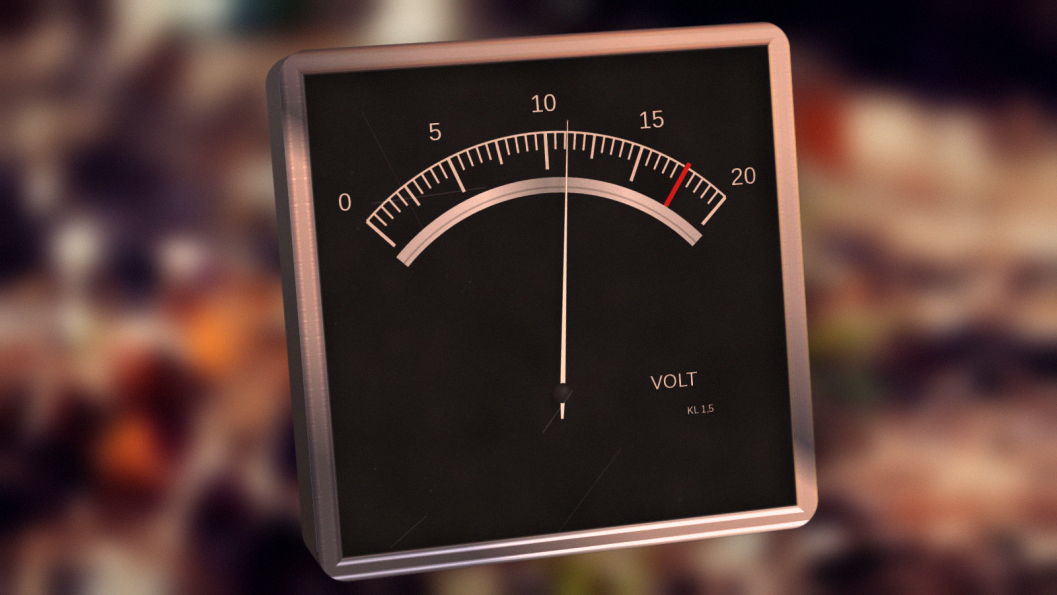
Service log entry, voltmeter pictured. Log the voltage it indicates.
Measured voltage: 11 V
